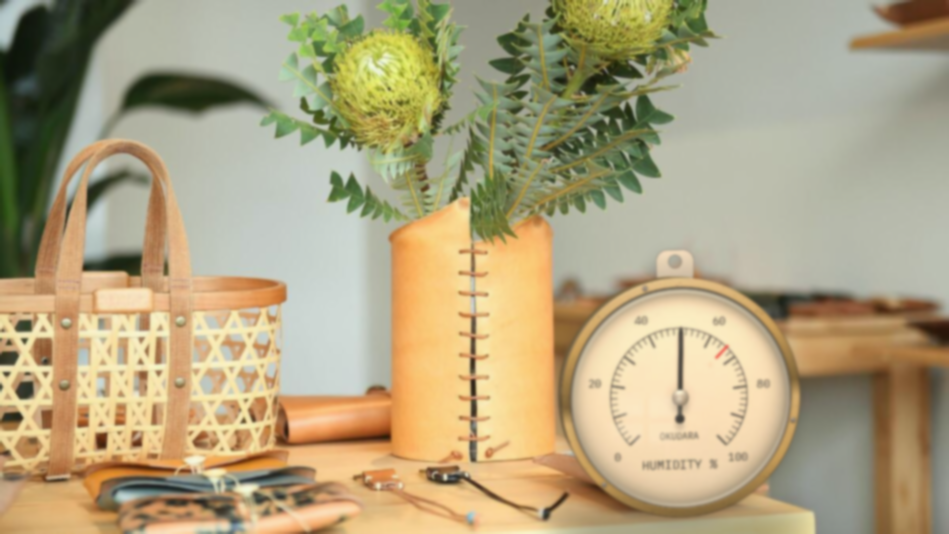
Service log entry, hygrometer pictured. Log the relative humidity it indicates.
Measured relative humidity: 50 %
